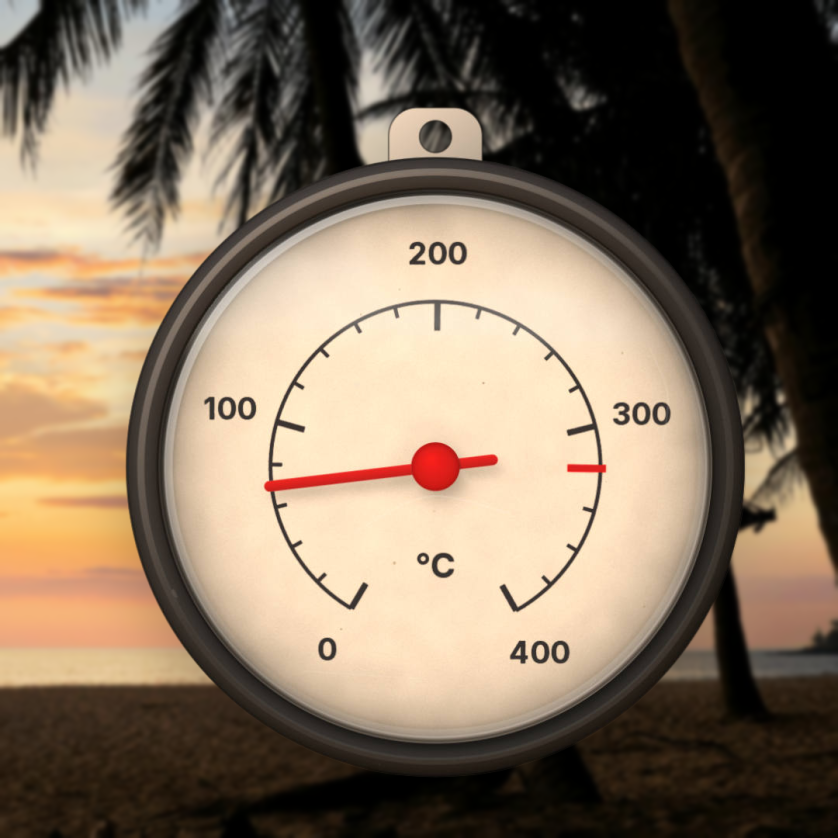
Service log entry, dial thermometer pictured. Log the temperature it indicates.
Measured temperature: 70 °C
